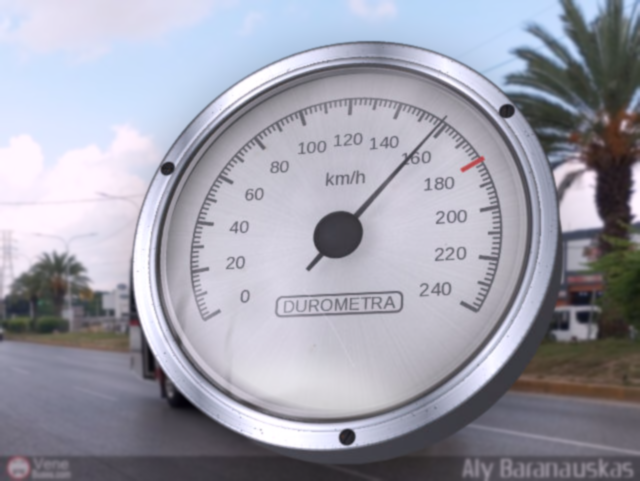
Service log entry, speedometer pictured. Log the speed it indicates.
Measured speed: 160 km/h
